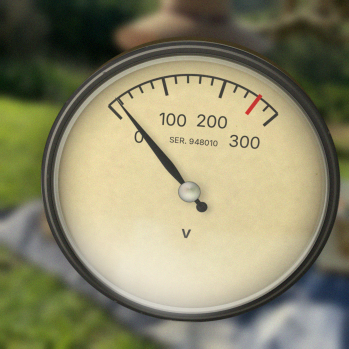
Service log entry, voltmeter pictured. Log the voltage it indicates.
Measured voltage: 20 V
